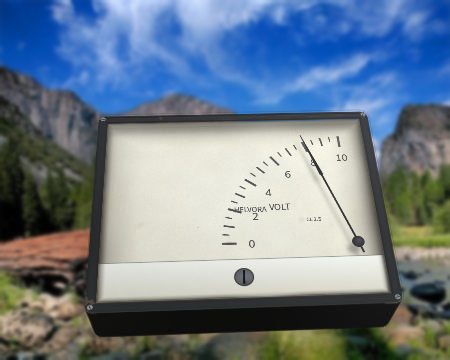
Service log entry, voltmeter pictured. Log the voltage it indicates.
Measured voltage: 8 V
